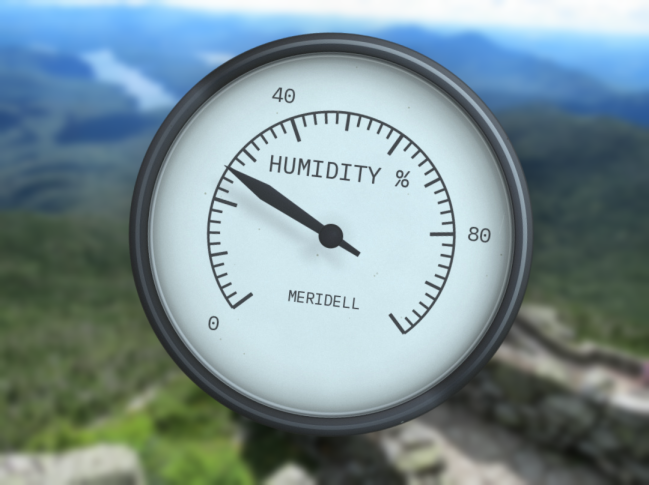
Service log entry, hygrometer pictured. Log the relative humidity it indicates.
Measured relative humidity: 26 %
